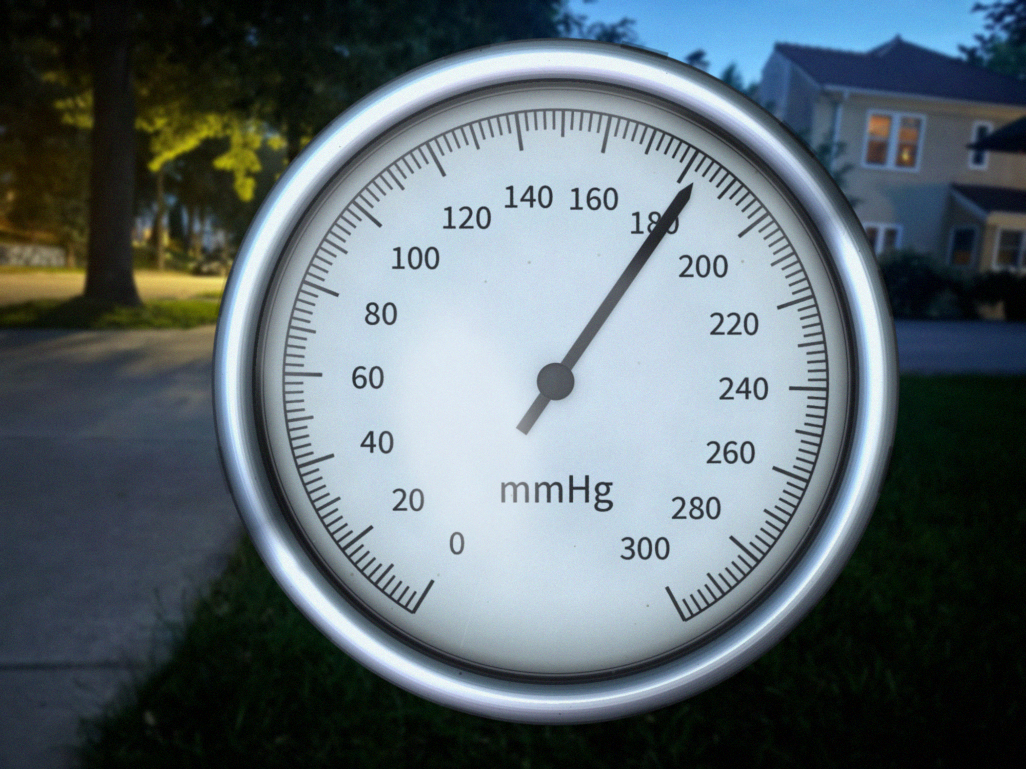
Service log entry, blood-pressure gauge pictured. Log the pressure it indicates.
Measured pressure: 183 mmHg
